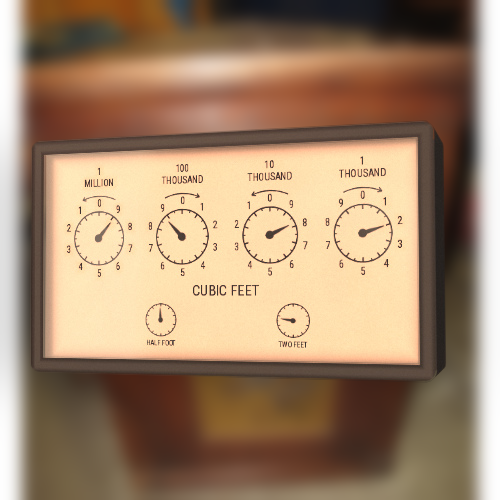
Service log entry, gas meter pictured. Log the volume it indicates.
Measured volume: 888200 ft³
